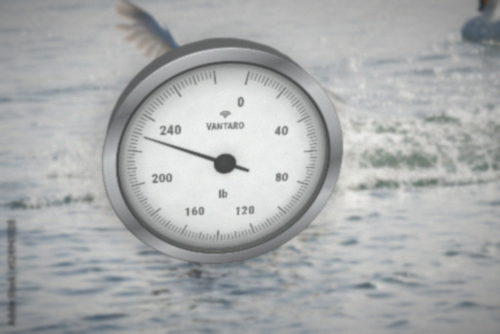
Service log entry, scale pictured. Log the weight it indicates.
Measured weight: 230 lb
